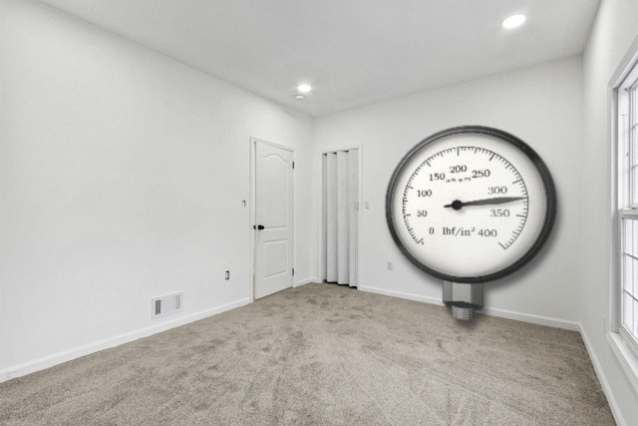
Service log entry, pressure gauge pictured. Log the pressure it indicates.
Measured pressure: 325 psi
